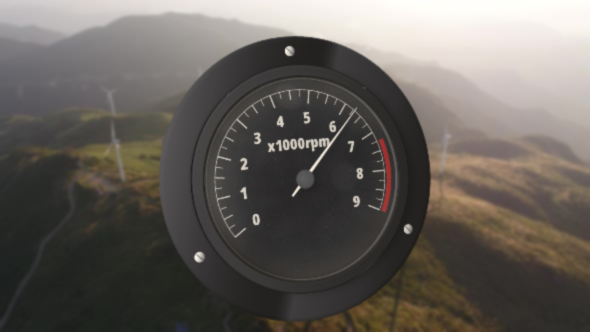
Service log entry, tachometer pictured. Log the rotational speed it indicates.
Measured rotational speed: 6250 rpm
